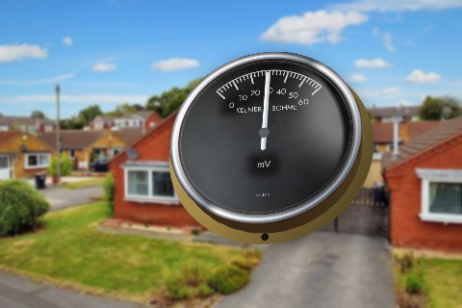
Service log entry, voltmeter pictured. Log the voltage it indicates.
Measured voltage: 30 mV
